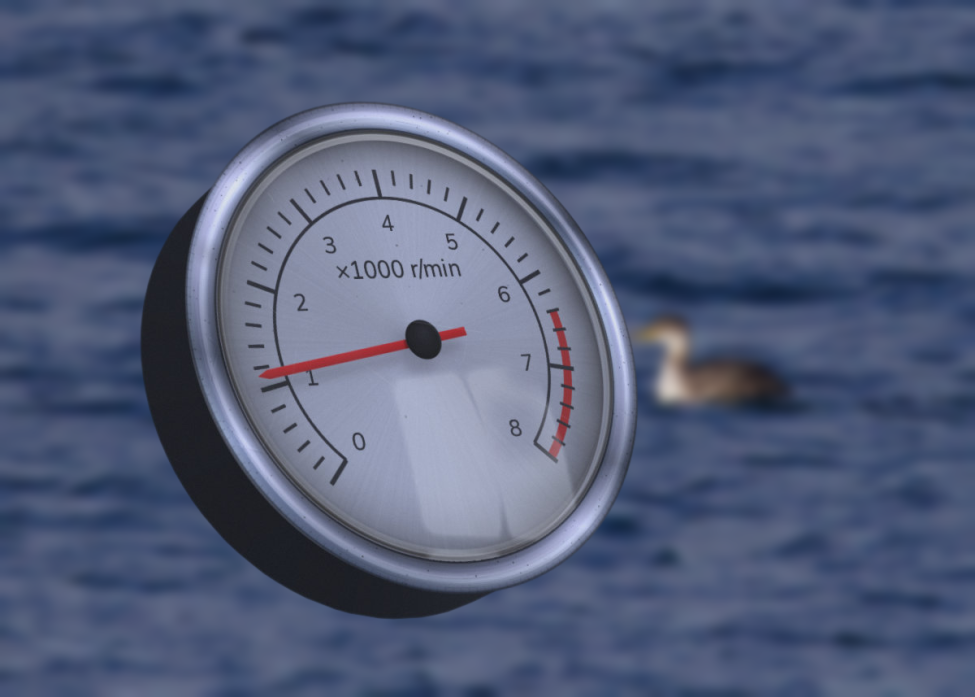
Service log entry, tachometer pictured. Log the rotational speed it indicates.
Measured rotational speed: 1100 rpm
